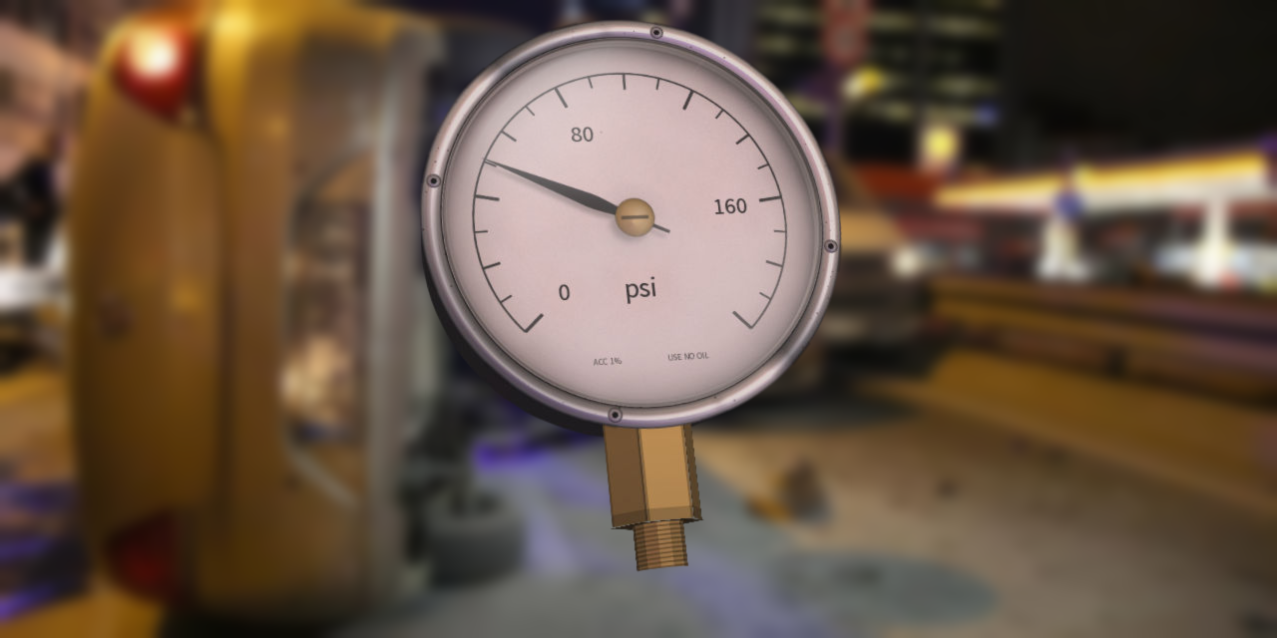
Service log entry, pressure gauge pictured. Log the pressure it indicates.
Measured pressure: 50 psi
